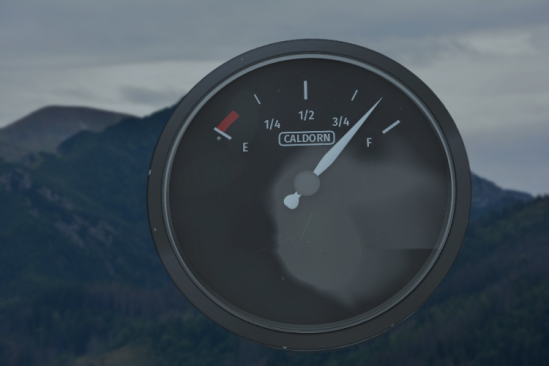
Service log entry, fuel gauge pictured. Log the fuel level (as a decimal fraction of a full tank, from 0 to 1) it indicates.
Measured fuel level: 0.875
